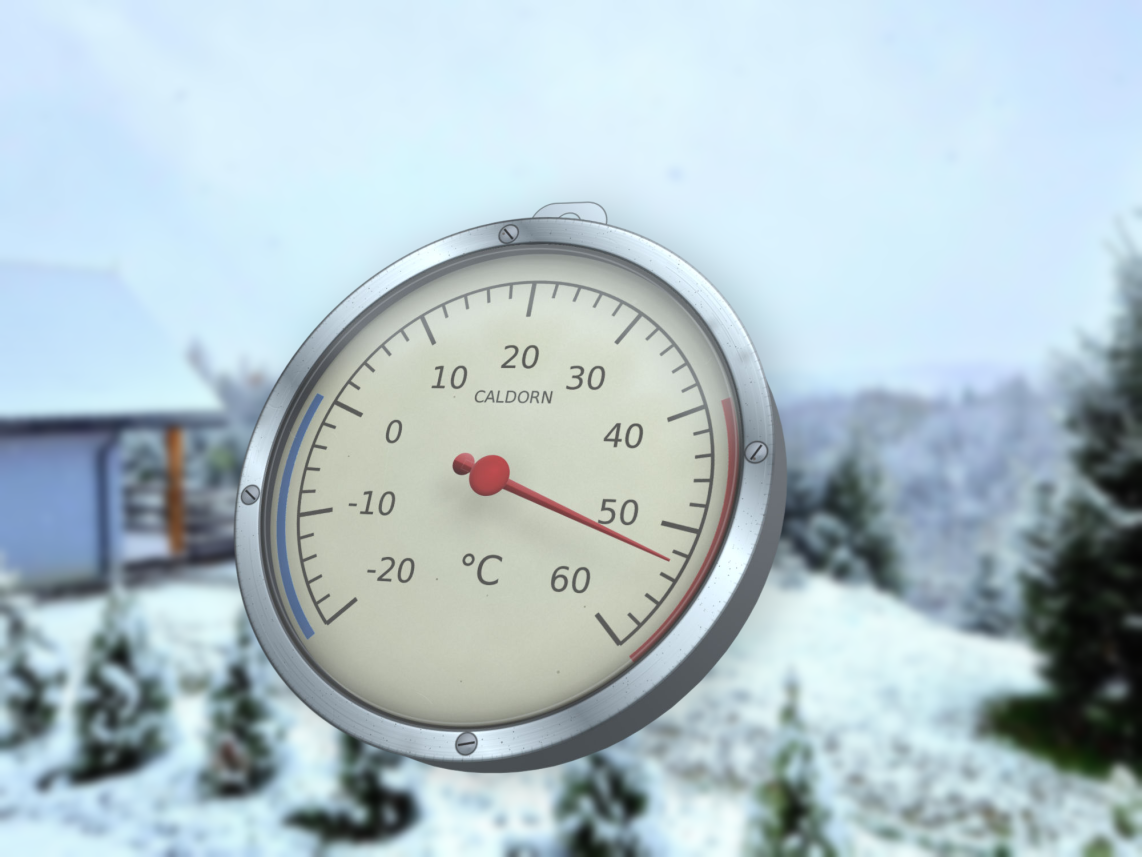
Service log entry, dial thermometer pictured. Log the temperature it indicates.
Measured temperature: 53 °C
